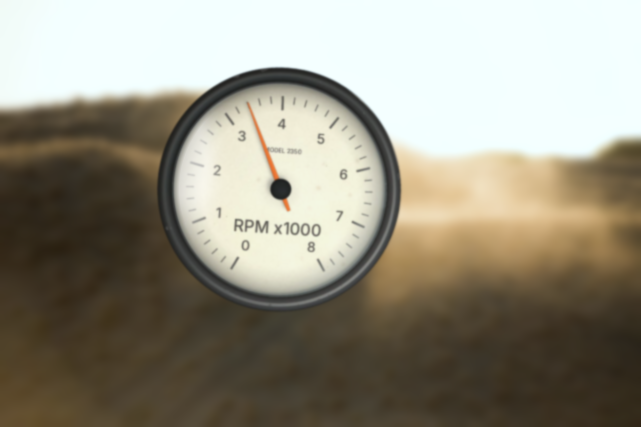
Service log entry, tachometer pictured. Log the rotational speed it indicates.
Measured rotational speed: 3400 rpm
